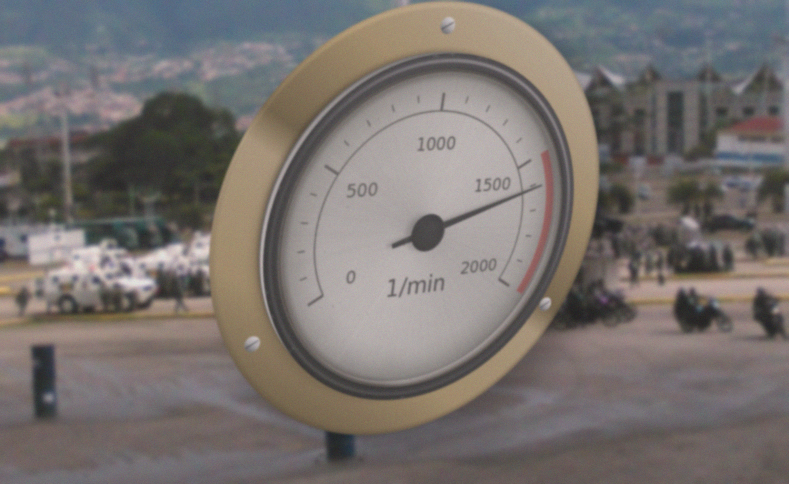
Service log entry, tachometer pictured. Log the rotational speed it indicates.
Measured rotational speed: 1600 rpm
